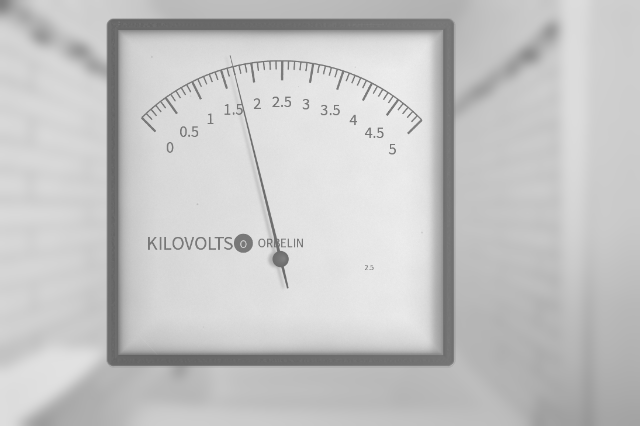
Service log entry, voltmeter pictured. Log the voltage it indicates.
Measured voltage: 1.7 kV
